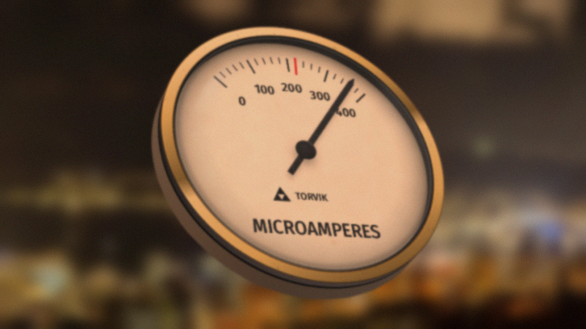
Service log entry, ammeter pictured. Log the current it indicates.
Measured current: 360 µA
